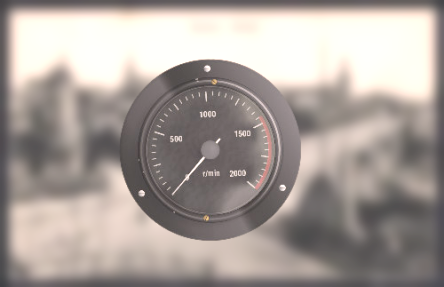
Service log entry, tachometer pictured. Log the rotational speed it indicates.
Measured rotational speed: 0 rpm
